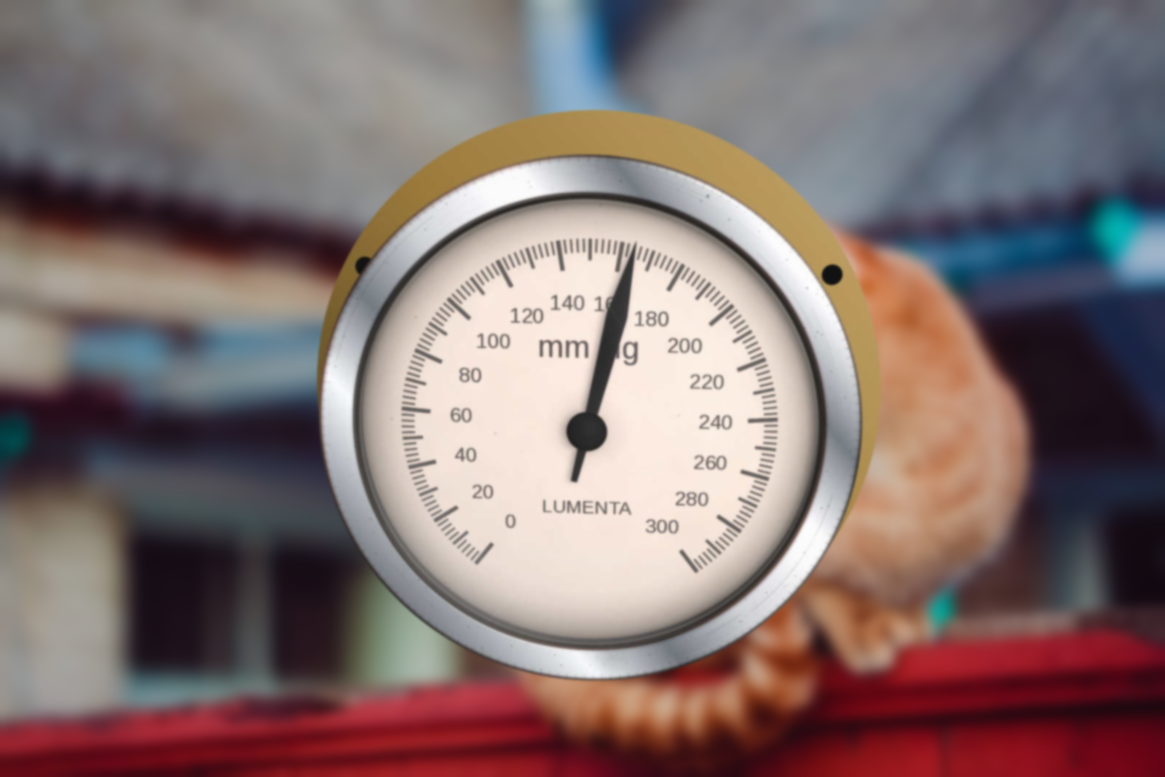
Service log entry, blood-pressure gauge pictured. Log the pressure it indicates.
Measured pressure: 164 mmHg
